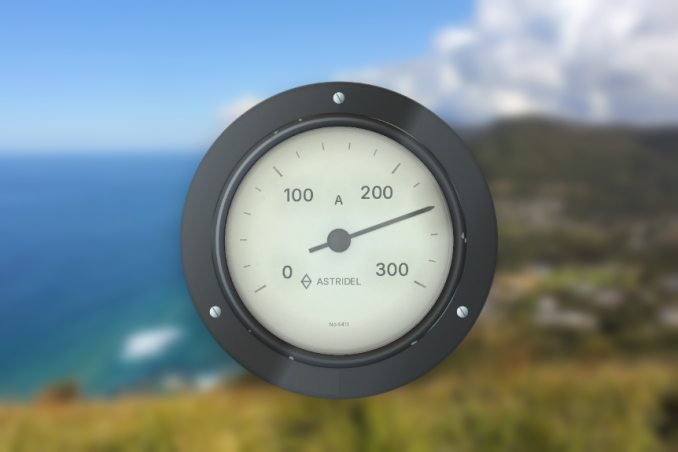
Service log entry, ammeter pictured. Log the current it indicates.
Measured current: 240 A
